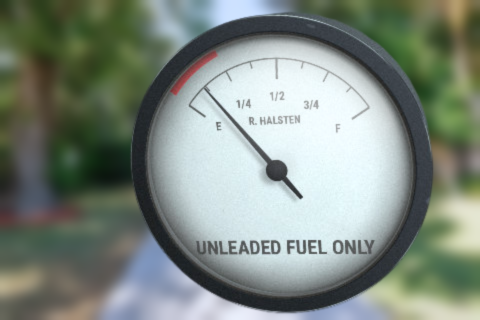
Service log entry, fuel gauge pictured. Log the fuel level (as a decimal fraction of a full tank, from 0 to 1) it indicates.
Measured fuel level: 0.125
